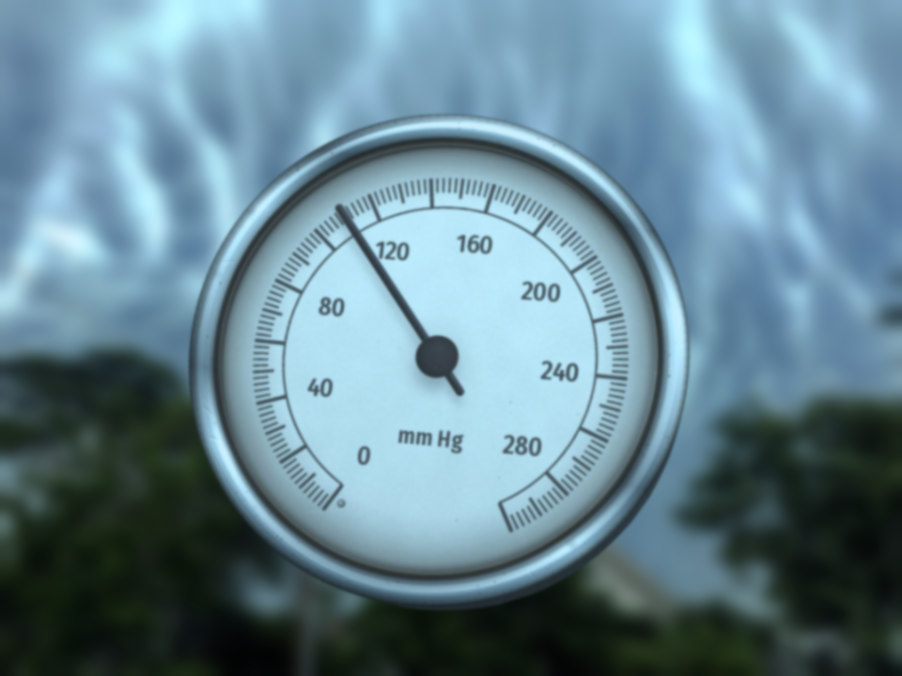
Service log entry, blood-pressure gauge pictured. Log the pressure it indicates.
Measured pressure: 110 mmHg
